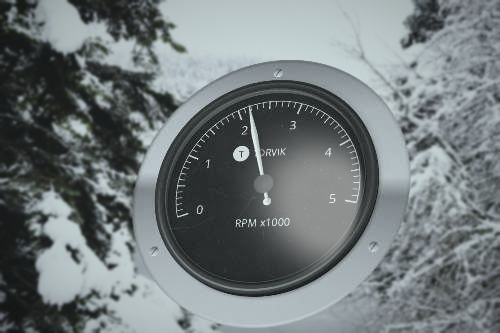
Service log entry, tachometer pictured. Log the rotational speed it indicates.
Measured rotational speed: 2200 rpm
